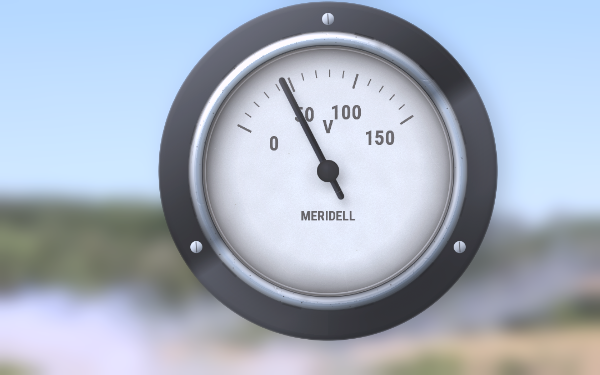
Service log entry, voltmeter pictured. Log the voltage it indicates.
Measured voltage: 45 V
